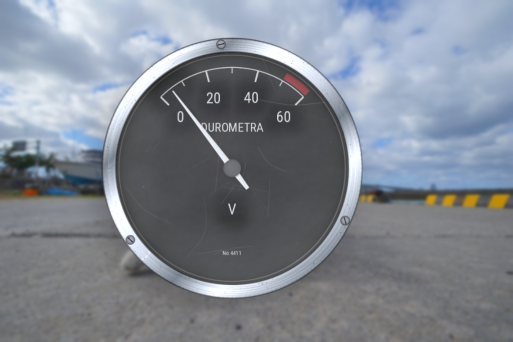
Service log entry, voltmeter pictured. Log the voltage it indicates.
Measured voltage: 5 V
